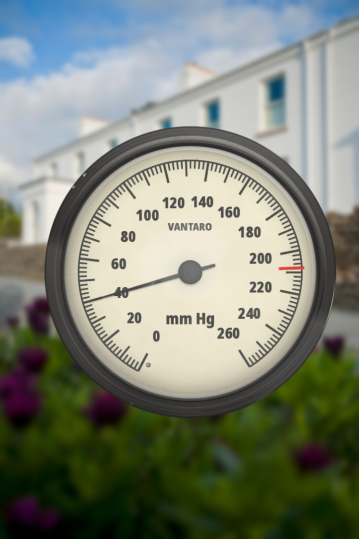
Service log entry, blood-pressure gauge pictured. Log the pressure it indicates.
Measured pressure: 40 mmHg
